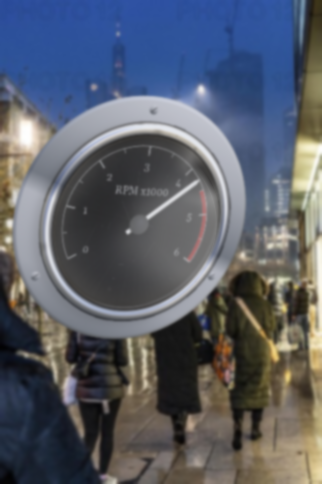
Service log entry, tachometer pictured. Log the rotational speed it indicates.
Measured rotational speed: 4250 rpm
